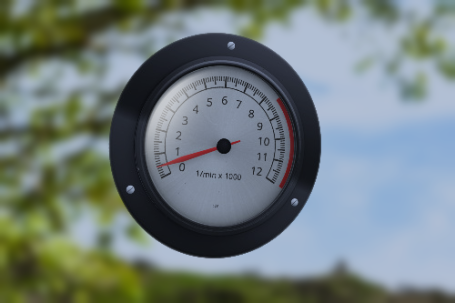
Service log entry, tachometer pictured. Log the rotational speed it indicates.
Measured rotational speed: 500 rpm
